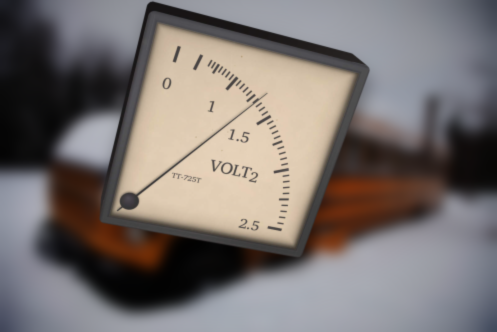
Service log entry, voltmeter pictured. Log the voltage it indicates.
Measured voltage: 1.3 V
